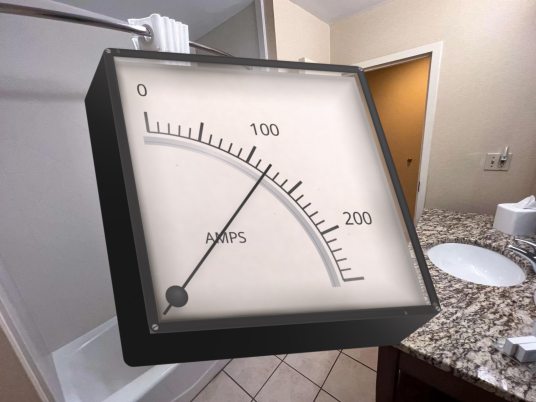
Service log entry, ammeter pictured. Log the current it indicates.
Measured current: 120 A
